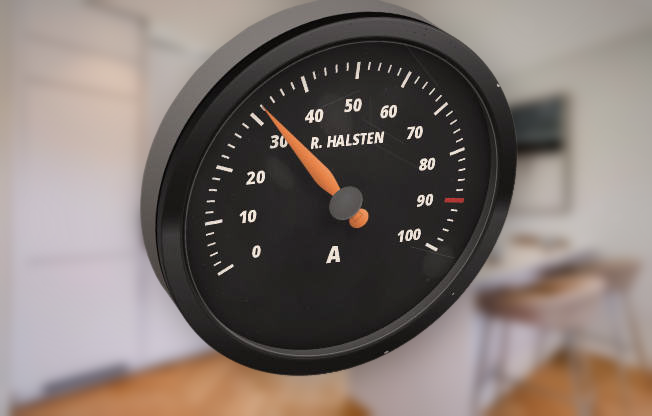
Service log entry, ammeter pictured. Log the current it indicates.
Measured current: 32 A
